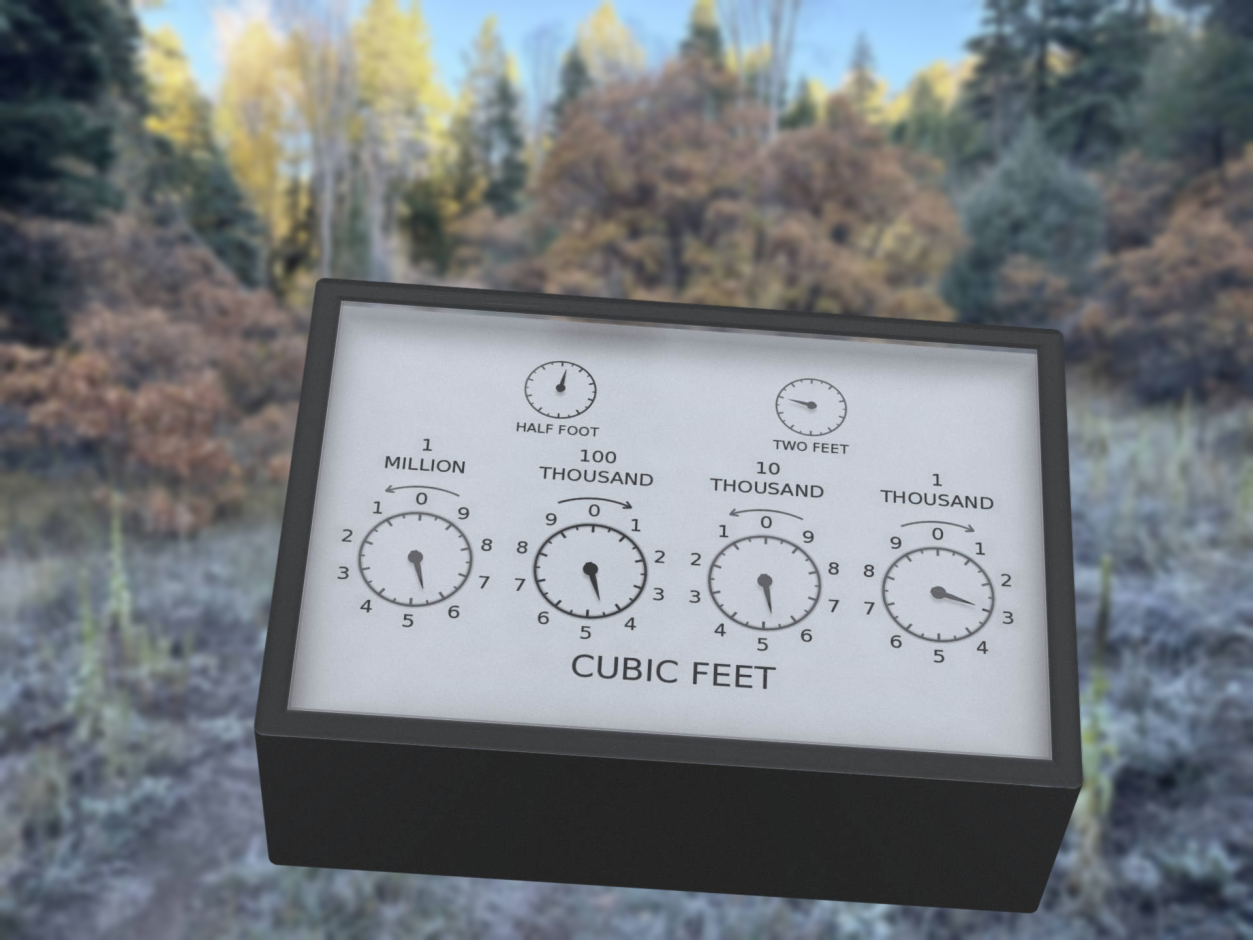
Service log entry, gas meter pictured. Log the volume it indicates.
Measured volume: 545300 ft³
